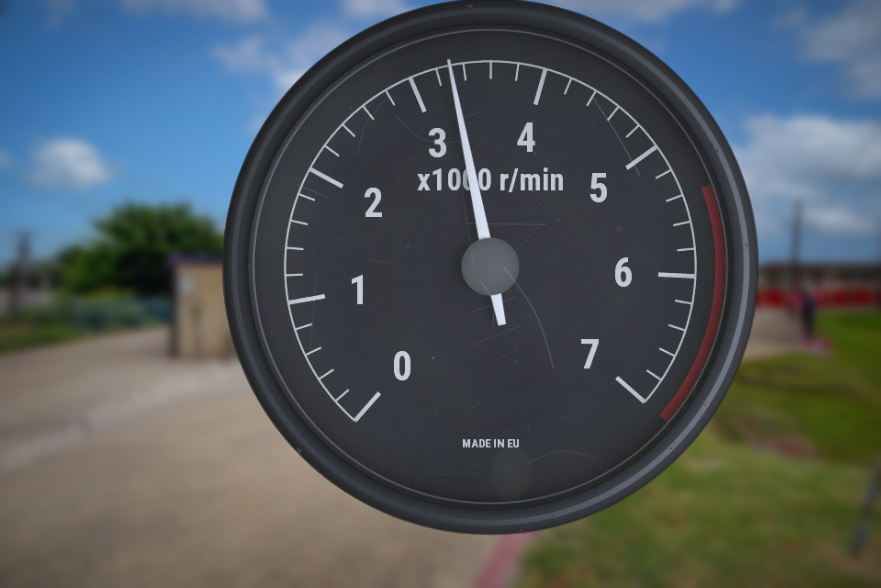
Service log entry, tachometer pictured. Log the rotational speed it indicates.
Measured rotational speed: 3300 rpm
